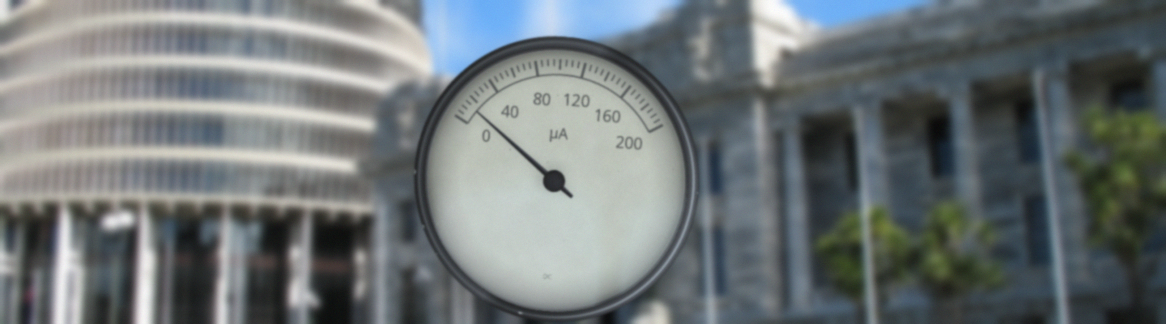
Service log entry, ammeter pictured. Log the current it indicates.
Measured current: 15 µA
